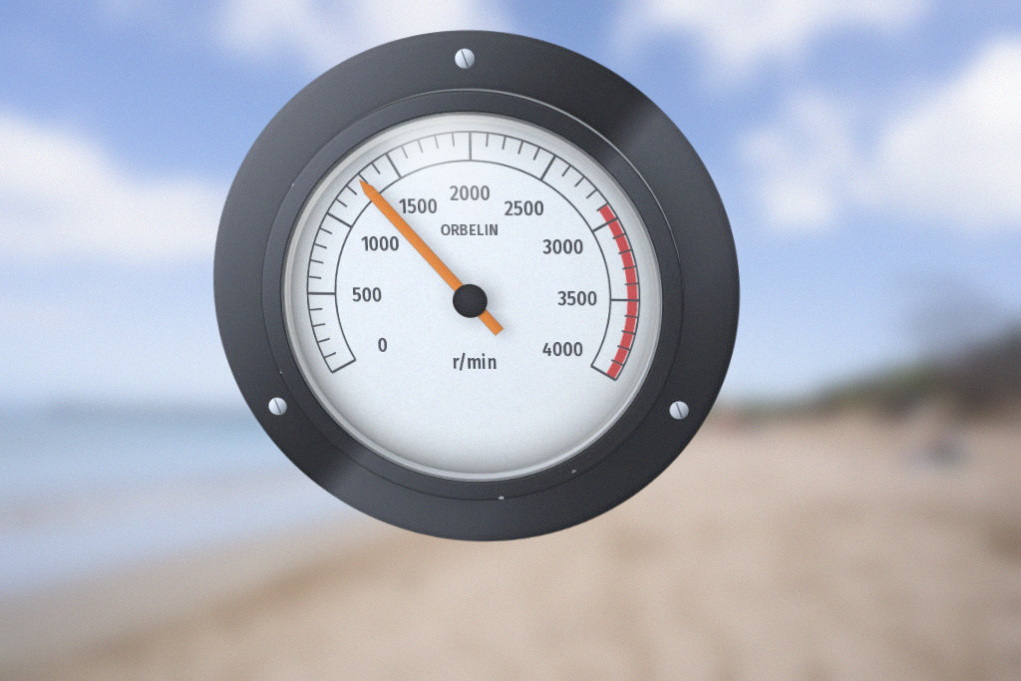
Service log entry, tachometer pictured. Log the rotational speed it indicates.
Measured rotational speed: 1300 rpm
